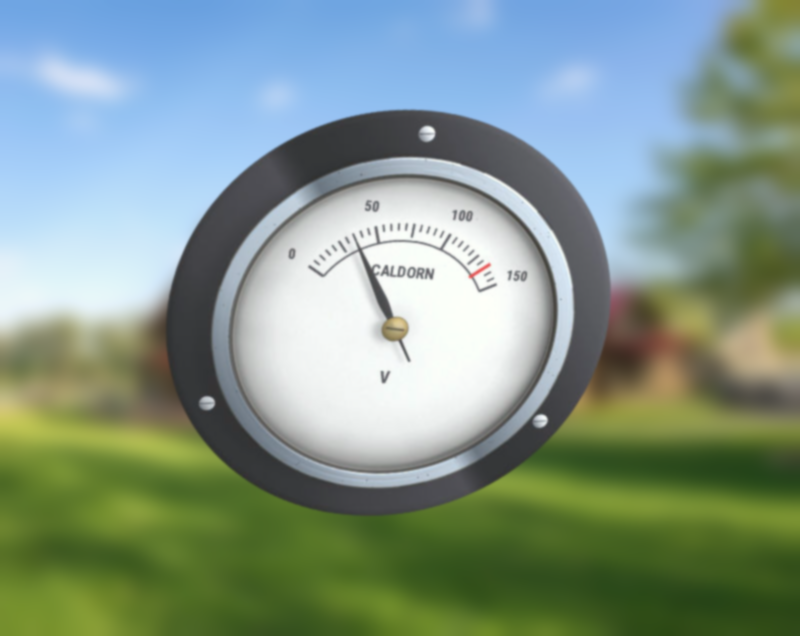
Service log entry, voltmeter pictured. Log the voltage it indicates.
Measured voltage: 35 V
